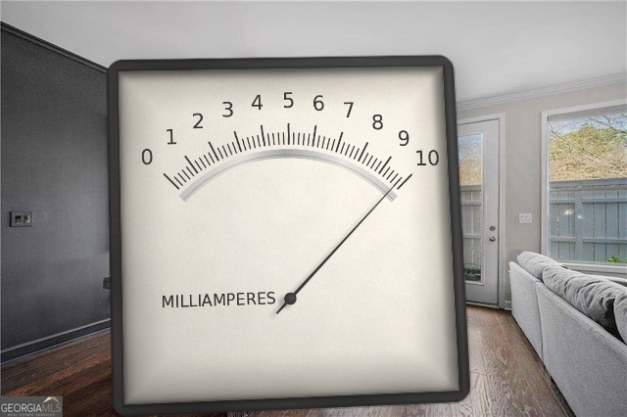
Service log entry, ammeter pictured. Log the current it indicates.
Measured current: 9.8 mA
